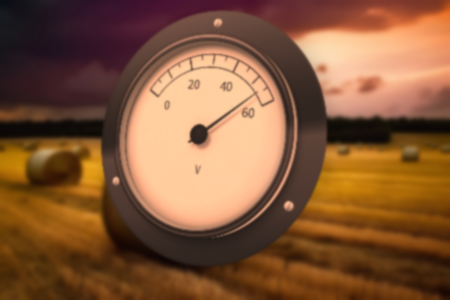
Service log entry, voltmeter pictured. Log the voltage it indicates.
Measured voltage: 55 V
